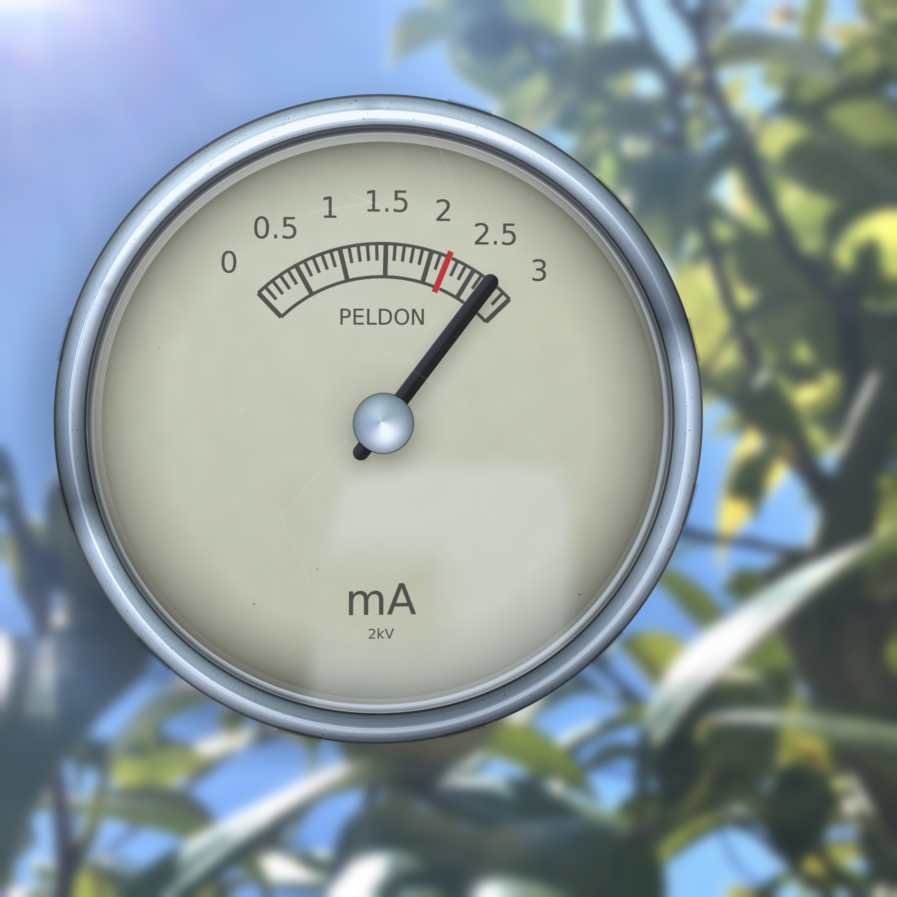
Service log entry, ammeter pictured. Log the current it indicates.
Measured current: 2.7 mA
